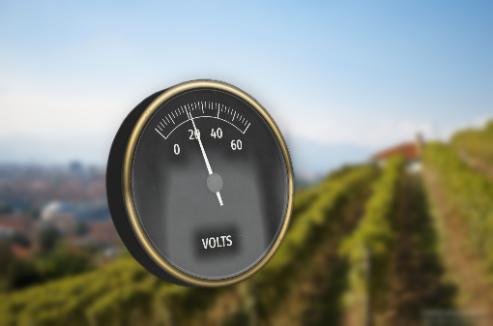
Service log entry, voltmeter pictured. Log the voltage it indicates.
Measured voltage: 20 V
